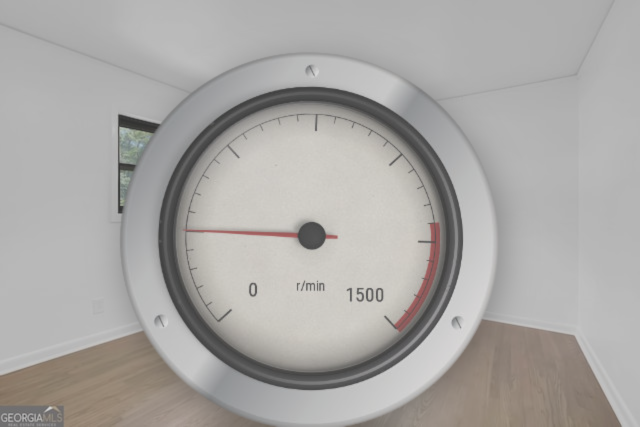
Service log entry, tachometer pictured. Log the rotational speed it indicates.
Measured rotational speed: 250 rpm
